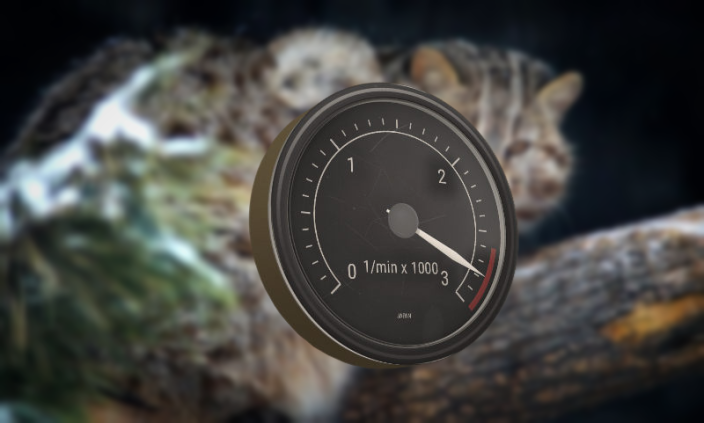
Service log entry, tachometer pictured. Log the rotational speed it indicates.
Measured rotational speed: 2800 rpm
